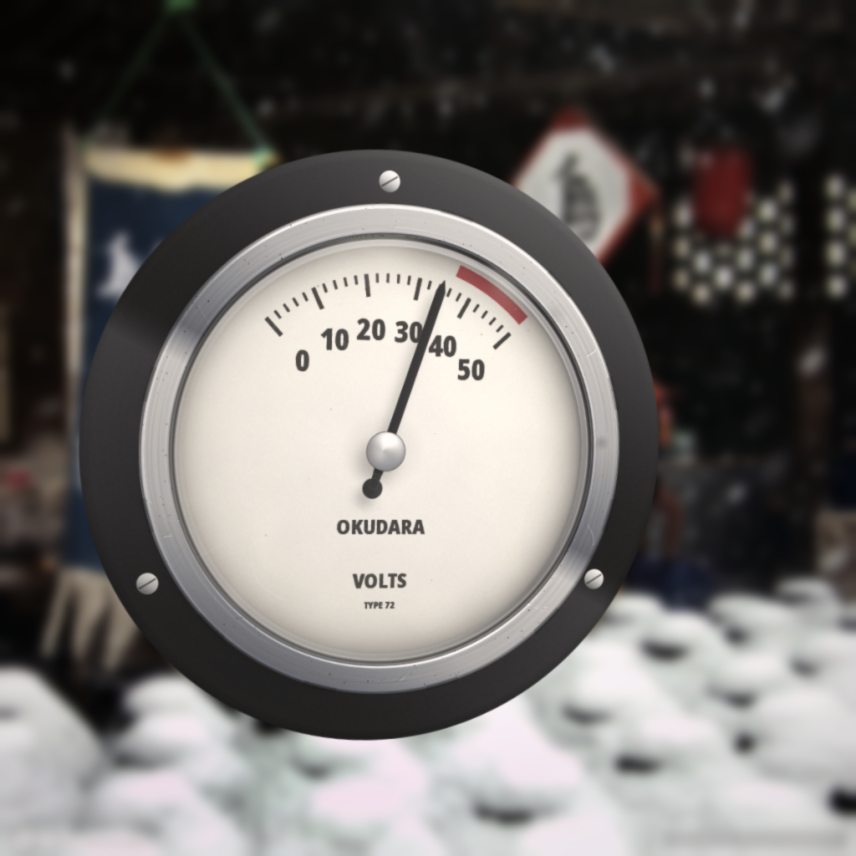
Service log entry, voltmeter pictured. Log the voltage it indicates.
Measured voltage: 34 V
